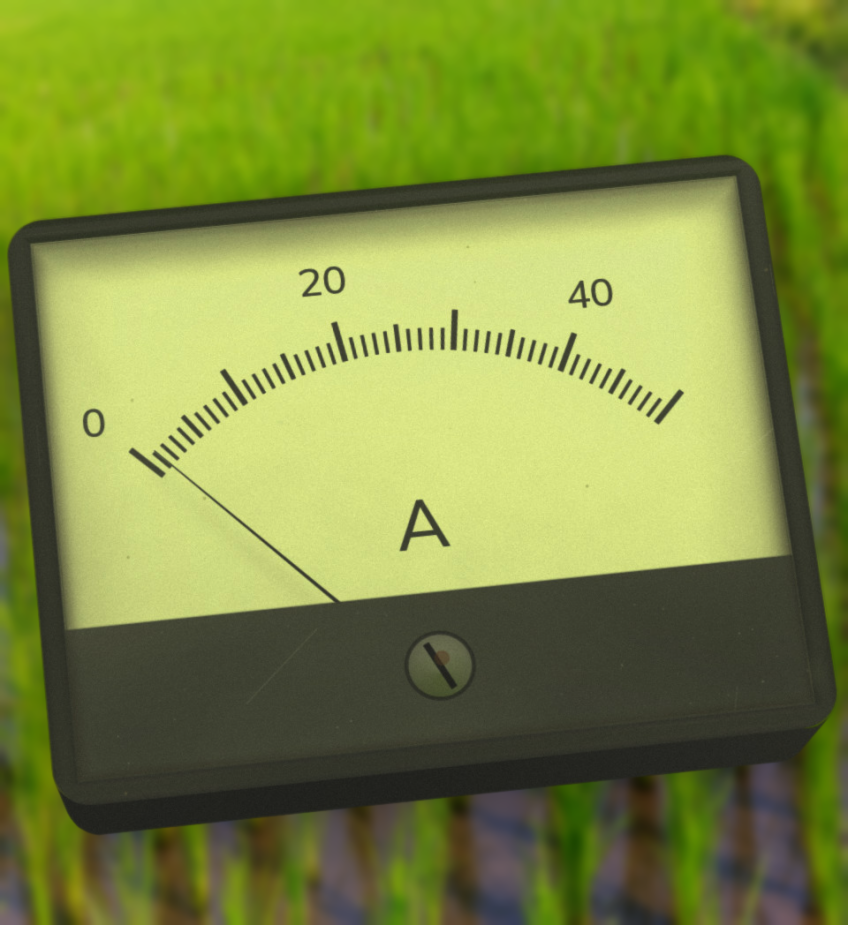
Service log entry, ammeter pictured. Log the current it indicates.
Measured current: 1 A
